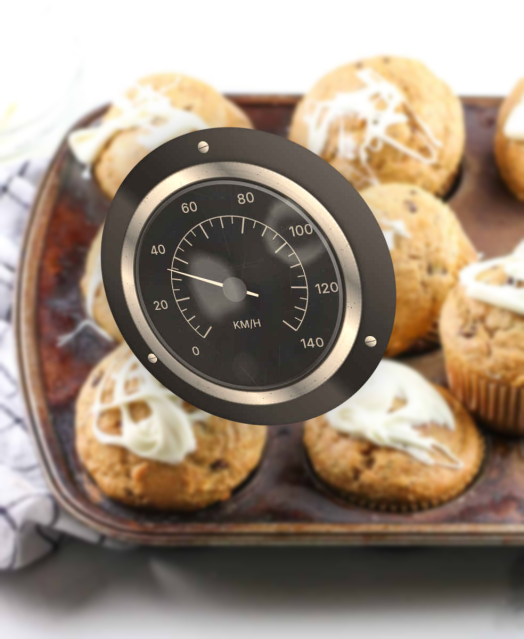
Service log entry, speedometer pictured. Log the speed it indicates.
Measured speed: 35 km/h
